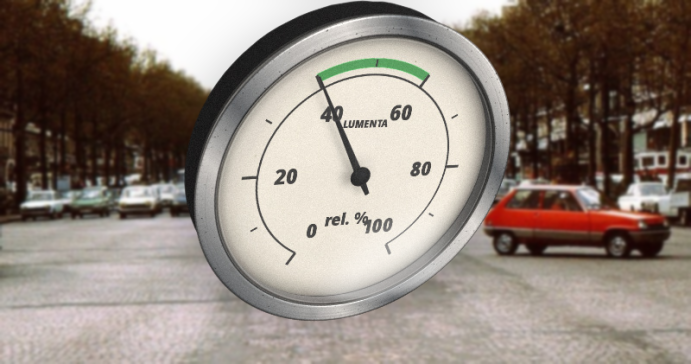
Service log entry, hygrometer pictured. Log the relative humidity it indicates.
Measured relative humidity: 40 %
